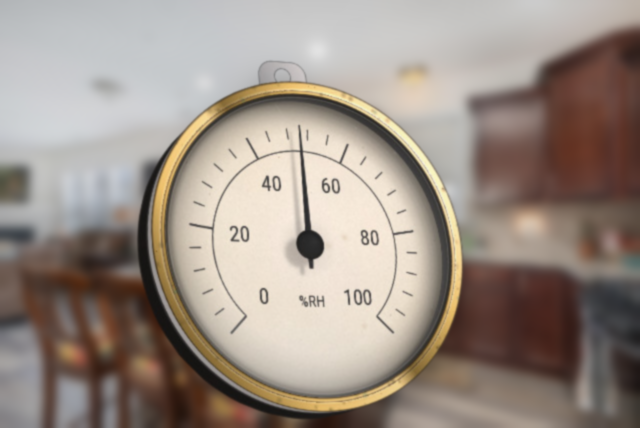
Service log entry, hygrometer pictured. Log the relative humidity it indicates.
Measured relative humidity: 50 %
